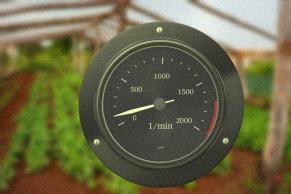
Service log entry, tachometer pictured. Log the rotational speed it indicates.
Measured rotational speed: 100 rpm
